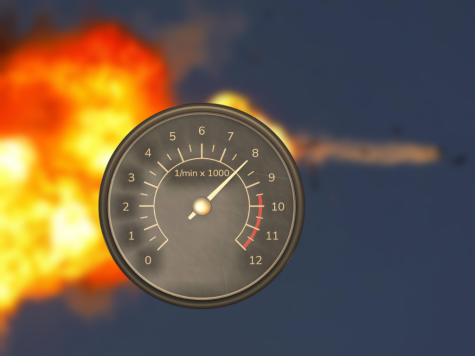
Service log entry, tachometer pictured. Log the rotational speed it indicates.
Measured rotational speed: 8000 rpm
